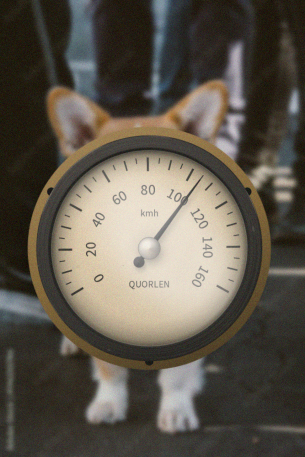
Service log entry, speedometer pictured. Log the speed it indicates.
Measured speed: 105 km/h
